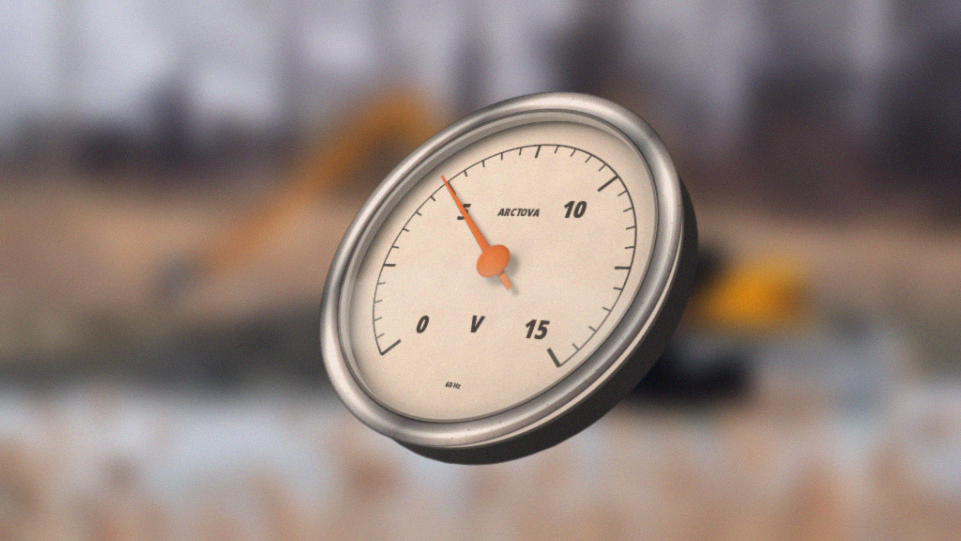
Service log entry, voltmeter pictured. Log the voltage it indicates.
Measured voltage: 5 V
